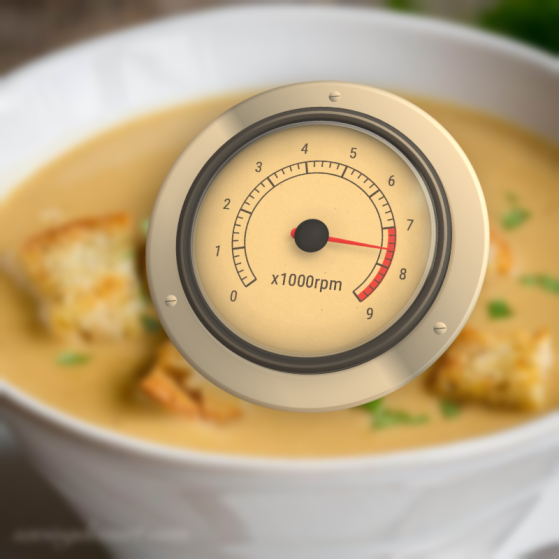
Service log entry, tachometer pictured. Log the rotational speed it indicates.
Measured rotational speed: 7600 rpm
